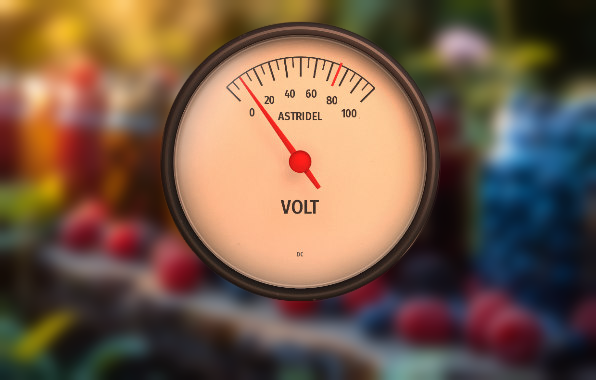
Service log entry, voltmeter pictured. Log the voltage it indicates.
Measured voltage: 10 V
